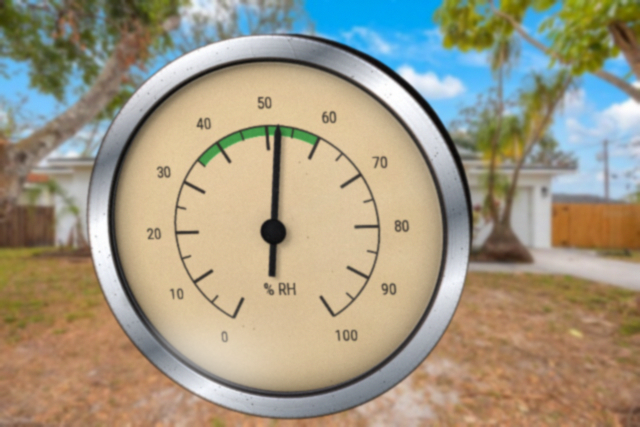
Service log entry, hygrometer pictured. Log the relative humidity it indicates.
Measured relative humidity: 52.5 %
